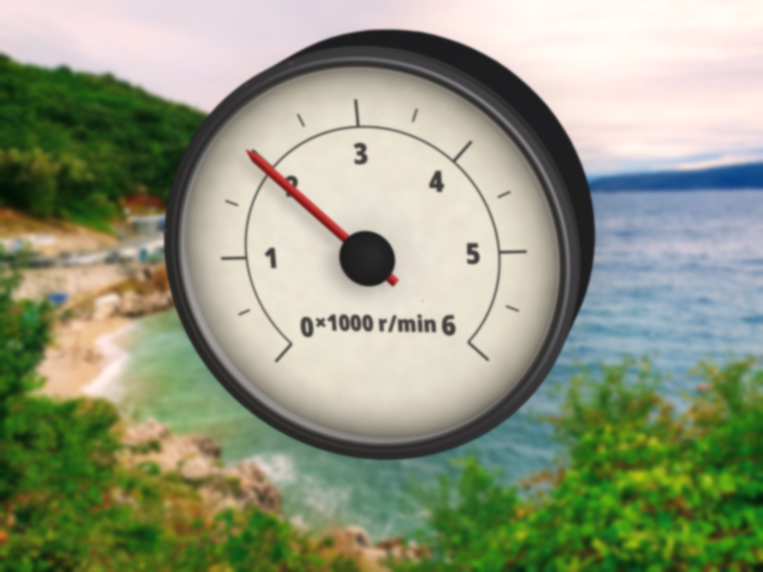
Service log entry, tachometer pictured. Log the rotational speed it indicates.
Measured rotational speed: 2000 rpm
